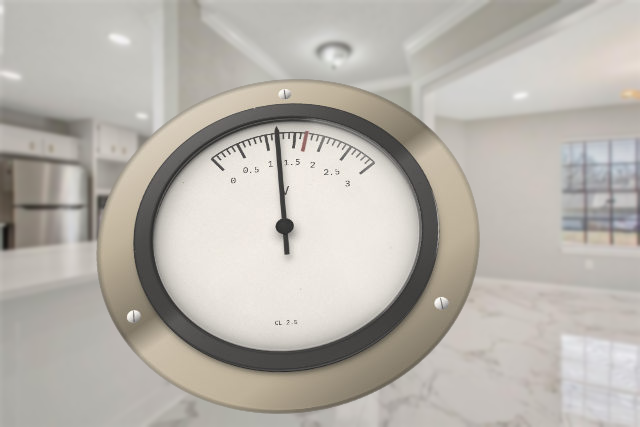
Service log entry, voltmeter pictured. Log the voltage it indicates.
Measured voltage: 1.2 V
